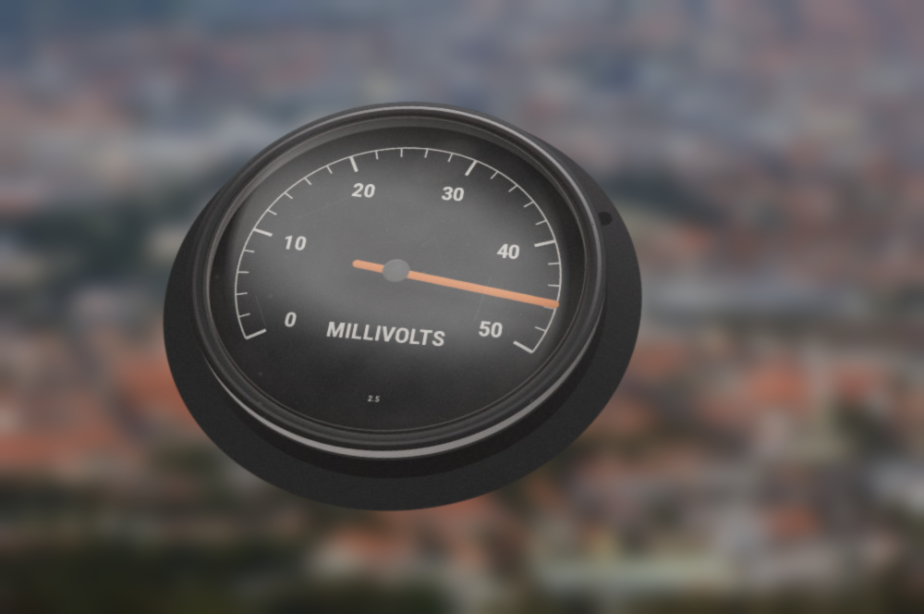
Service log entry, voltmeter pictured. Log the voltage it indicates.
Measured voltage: 46 mV
